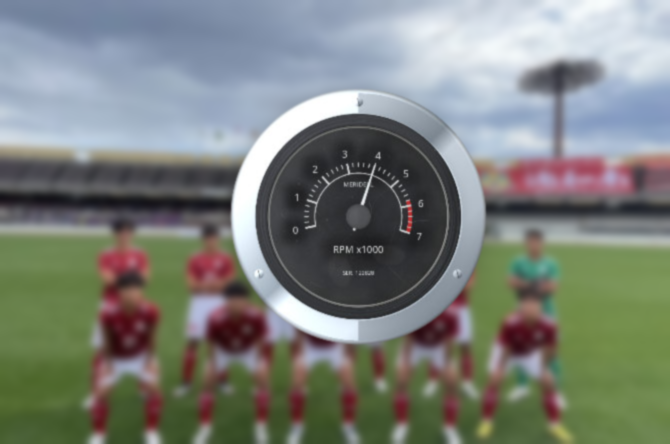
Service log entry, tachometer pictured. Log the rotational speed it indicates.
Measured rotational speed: 4000 rpm
